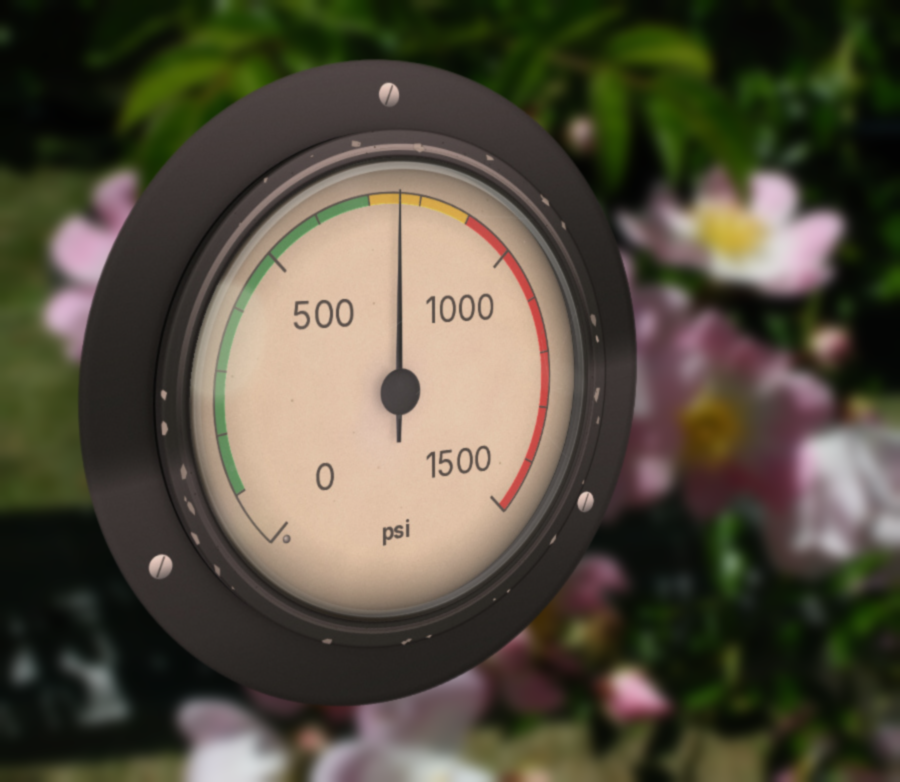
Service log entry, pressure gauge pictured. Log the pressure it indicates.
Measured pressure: 750 psi
